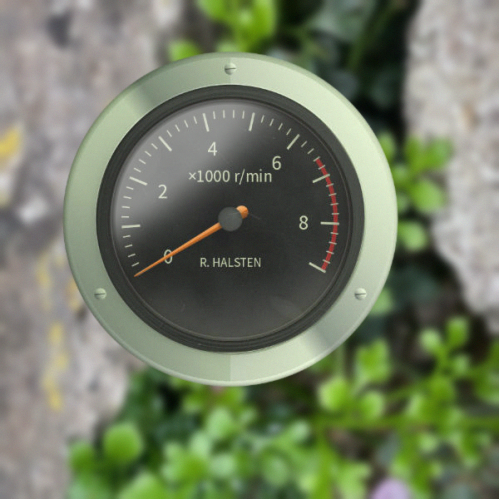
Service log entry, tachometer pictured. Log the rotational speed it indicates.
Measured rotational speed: 0 rpm
